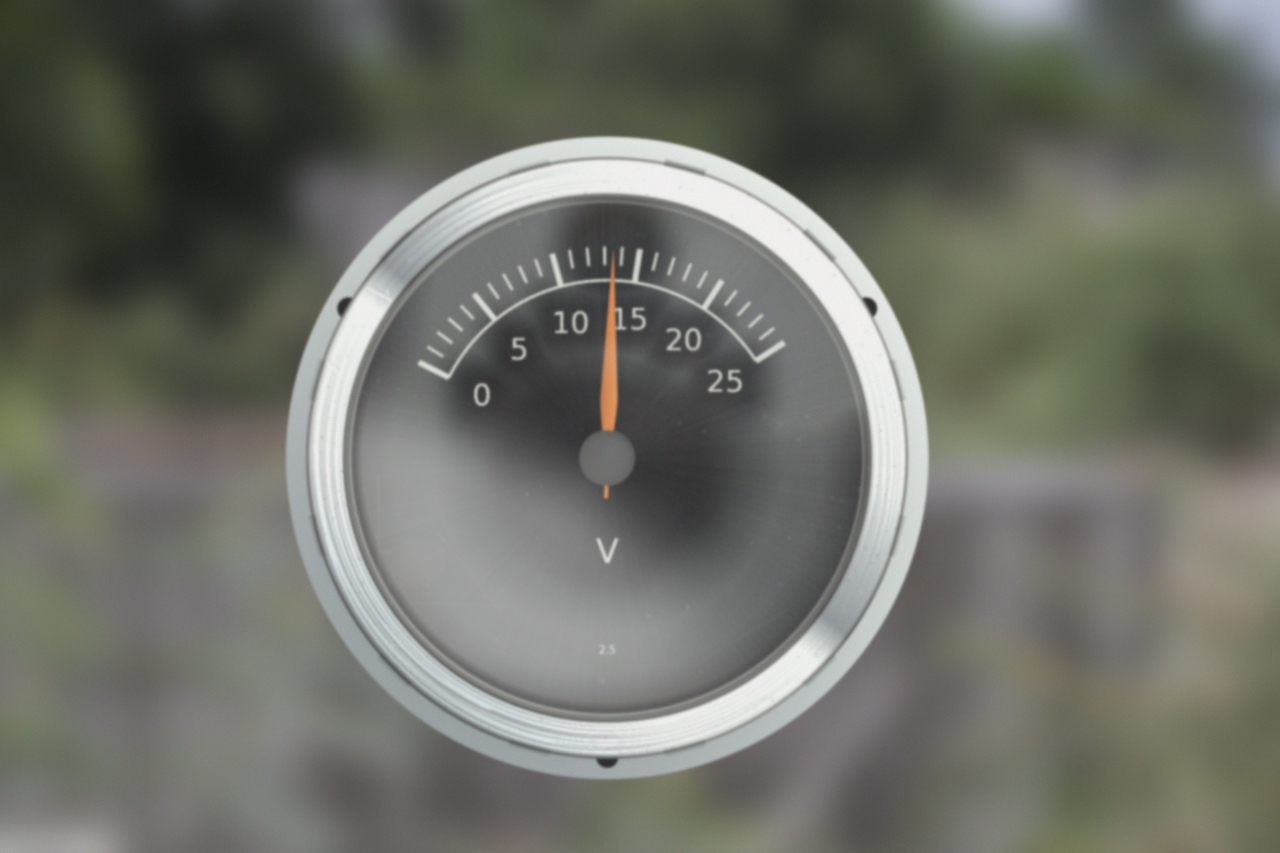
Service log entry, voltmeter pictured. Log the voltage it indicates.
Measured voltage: 13.5 V
